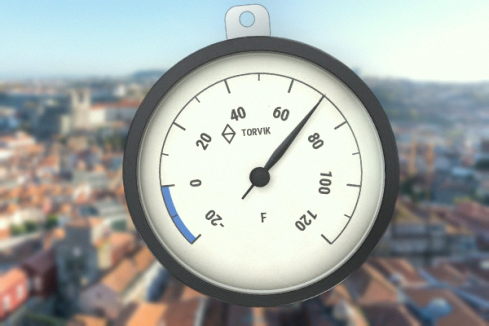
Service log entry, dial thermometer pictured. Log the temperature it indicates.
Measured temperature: 70 °F
